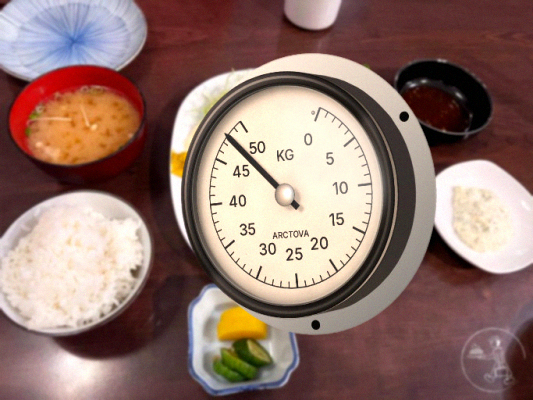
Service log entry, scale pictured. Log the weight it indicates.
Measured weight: 48 kg
